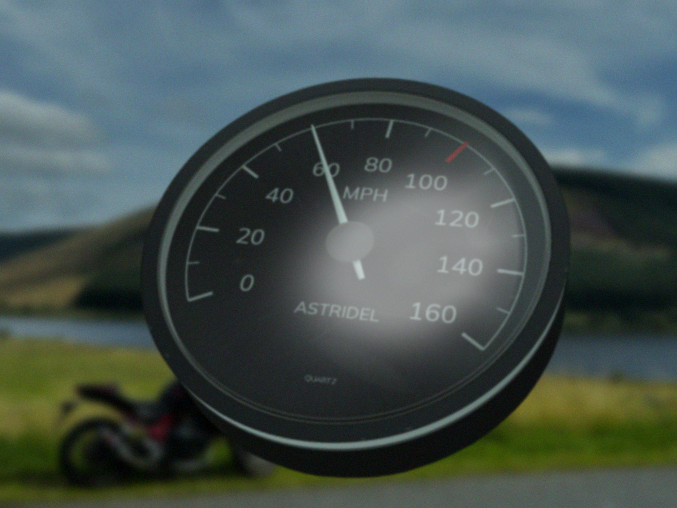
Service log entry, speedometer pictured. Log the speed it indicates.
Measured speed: 60 mph
